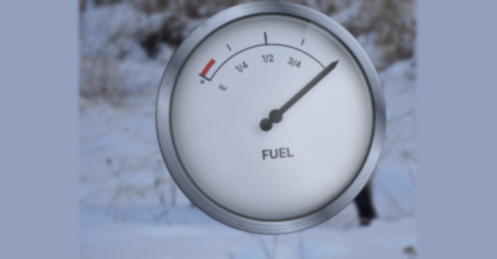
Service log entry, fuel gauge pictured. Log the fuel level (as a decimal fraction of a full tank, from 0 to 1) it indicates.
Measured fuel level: 1
